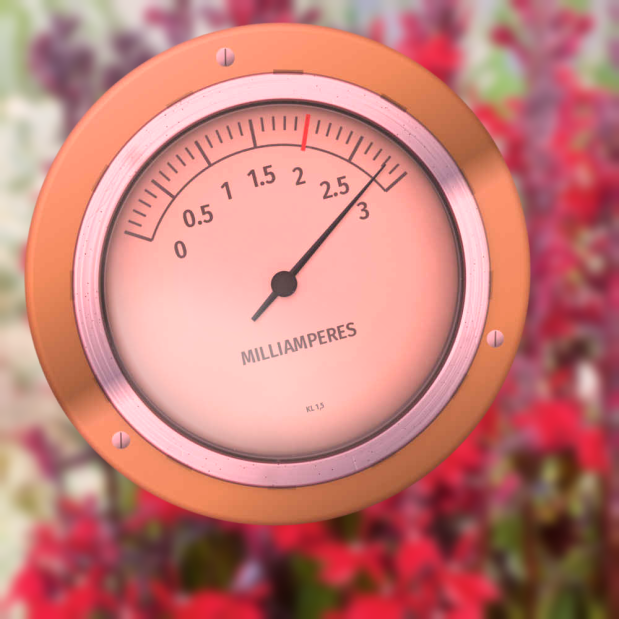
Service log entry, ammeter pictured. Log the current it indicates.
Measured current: 2.8 mA
